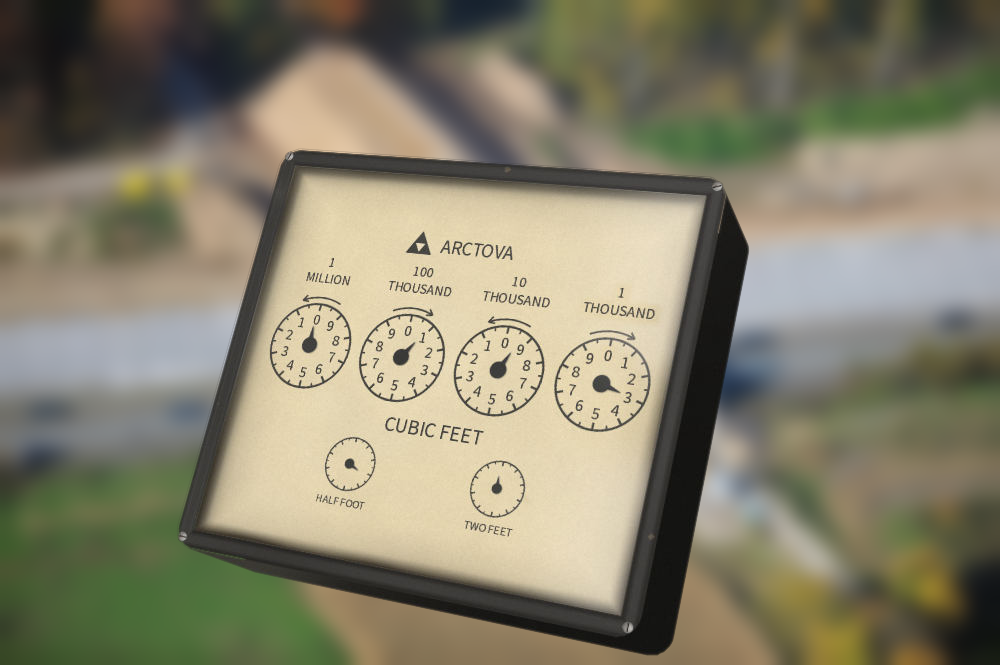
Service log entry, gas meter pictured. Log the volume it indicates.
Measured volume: 9300 ft³
